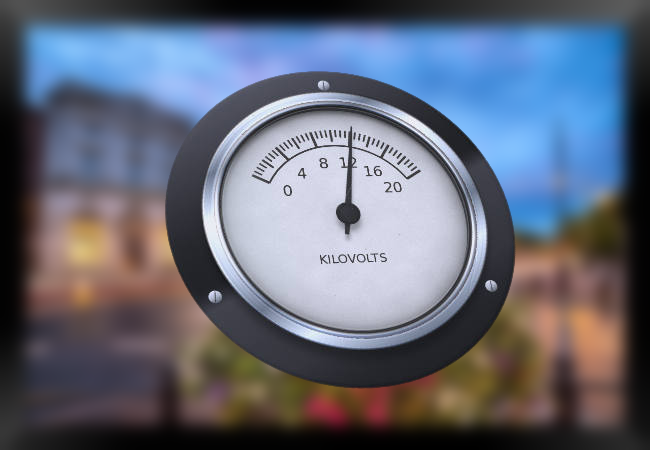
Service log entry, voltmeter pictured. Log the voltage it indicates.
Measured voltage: 12 kV
